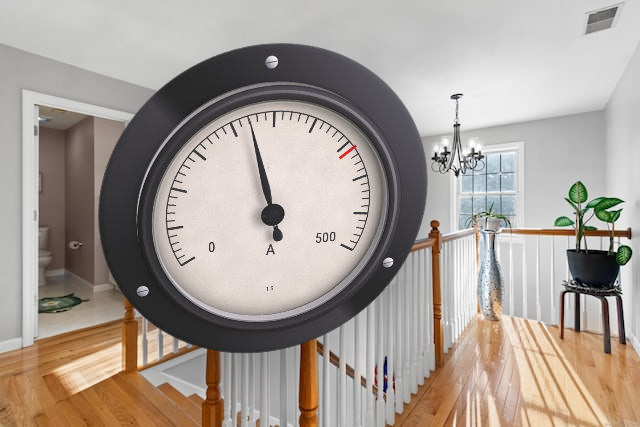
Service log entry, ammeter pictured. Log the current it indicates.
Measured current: 220 A
